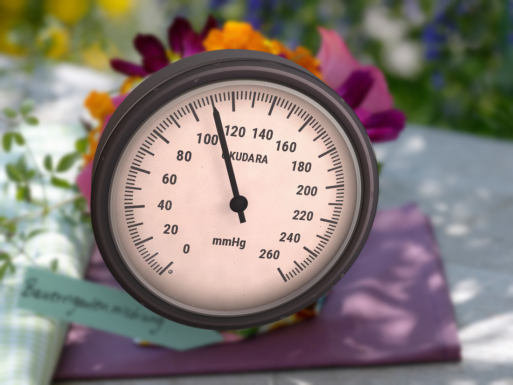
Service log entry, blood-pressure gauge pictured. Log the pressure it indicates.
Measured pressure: 110 mmHg
